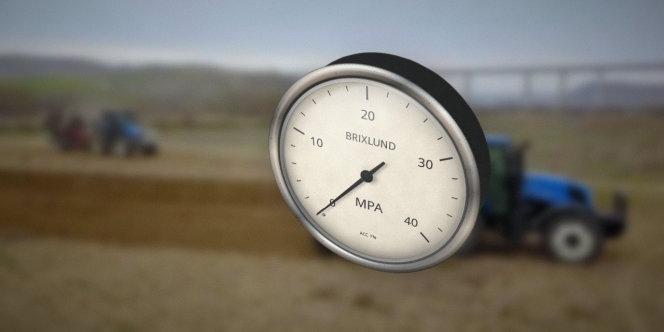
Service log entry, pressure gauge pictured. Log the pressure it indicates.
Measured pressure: 0 MPa
